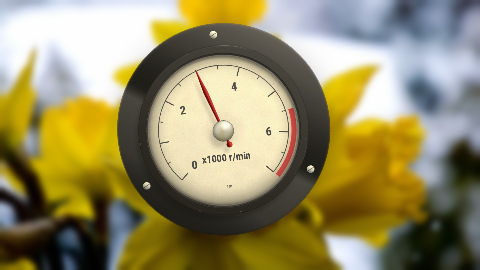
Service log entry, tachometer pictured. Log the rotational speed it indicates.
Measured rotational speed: 3000 rpm
